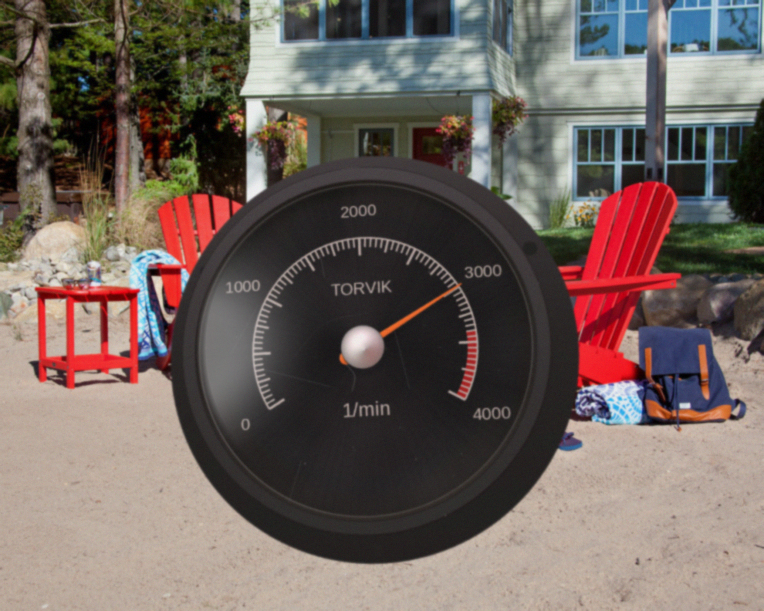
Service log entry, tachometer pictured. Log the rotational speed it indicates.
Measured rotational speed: 3000 rpm
